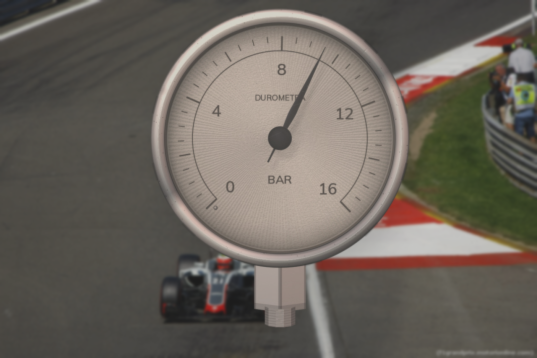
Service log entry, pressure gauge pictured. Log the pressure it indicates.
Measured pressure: 9.5 bar
